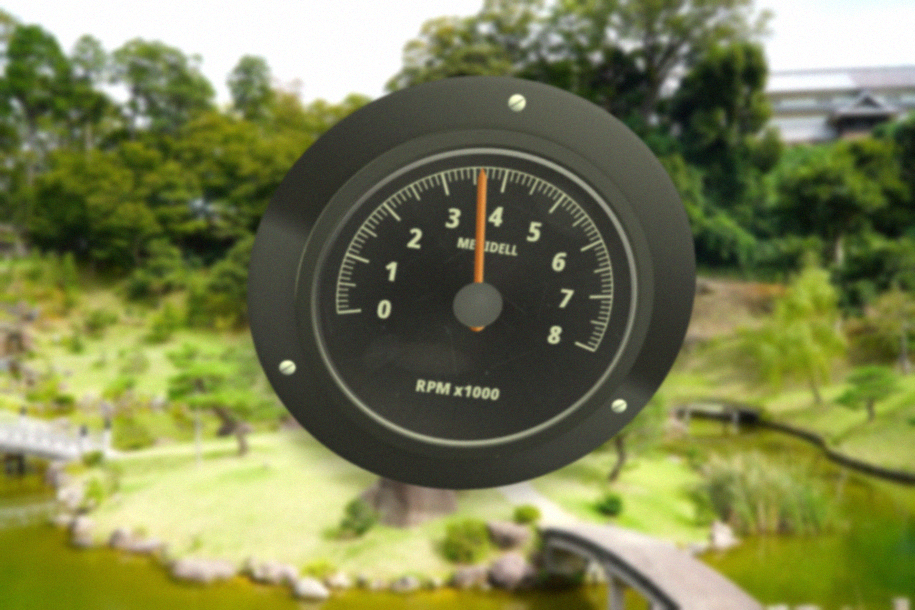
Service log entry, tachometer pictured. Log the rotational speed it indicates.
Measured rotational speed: 3600 rpm
